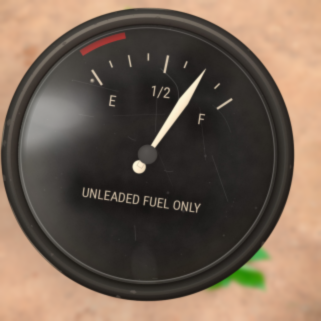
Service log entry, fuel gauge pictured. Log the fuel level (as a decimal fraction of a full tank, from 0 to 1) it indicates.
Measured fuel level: 0.75
